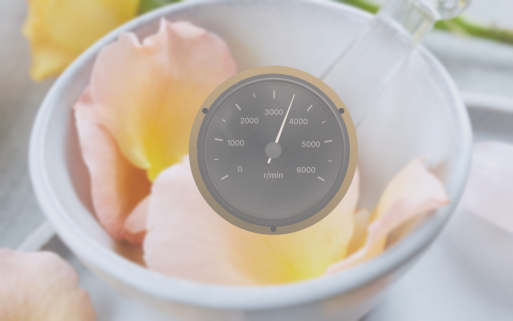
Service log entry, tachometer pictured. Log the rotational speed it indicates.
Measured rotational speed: 3500 rpm
